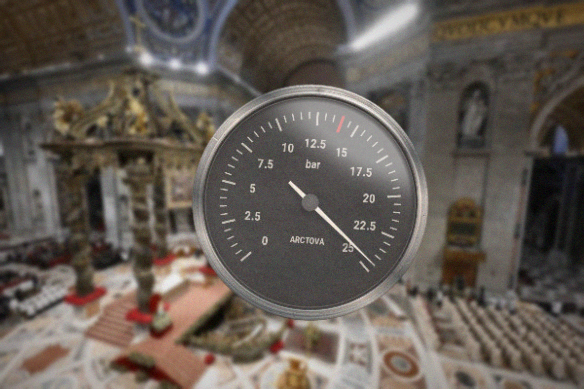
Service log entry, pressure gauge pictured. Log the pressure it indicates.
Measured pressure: 24.5 bar
